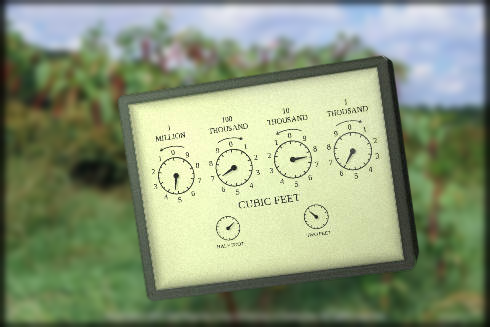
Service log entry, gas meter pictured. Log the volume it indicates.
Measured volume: 467600 ft³
